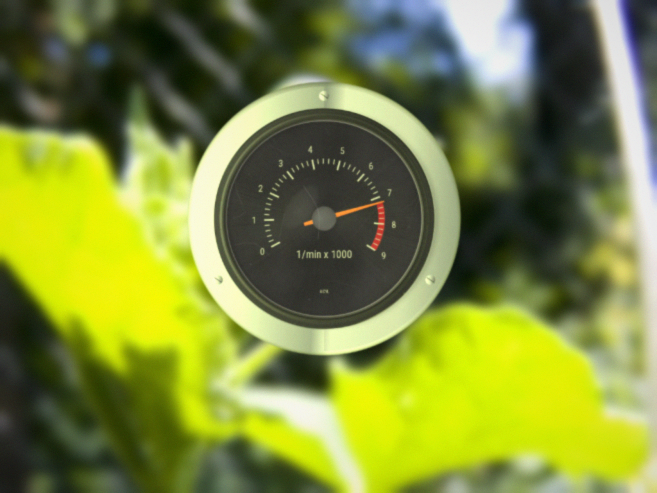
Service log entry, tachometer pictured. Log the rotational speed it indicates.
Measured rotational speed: 7200 rpm
